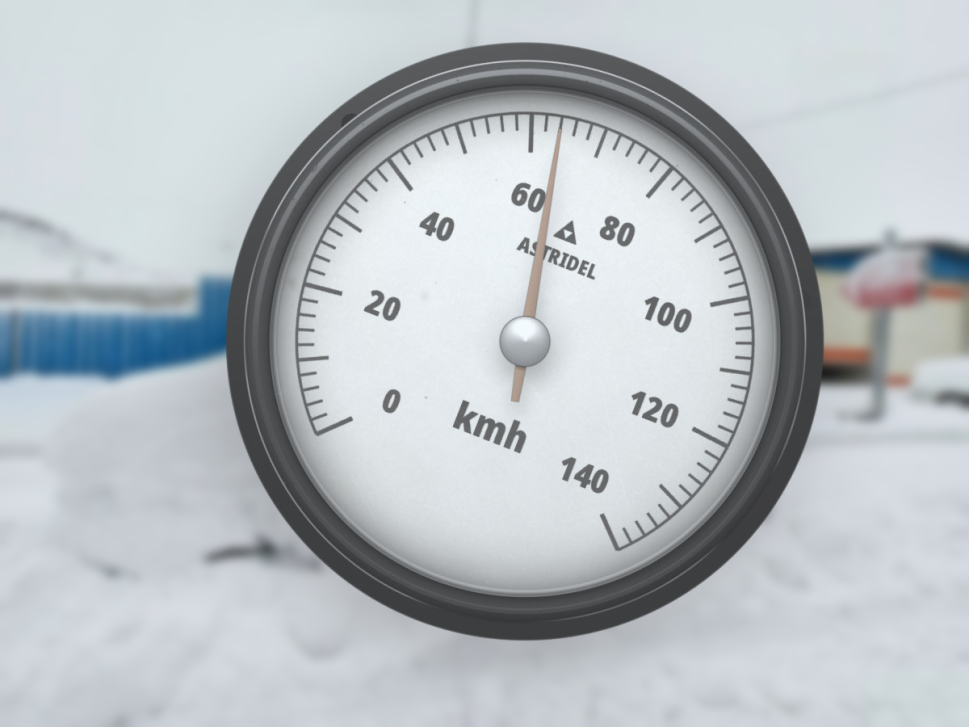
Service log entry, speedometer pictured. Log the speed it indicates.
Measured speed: 64 km/h
